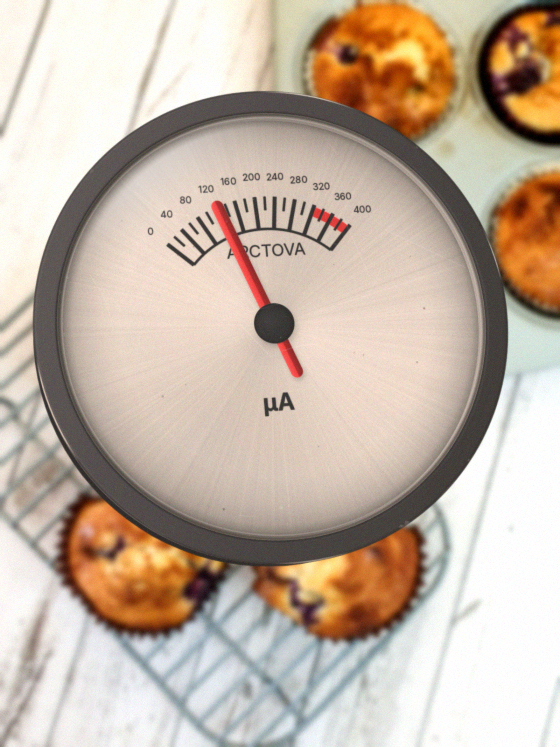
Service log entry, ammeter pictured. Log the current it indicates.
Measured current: 120 µA
